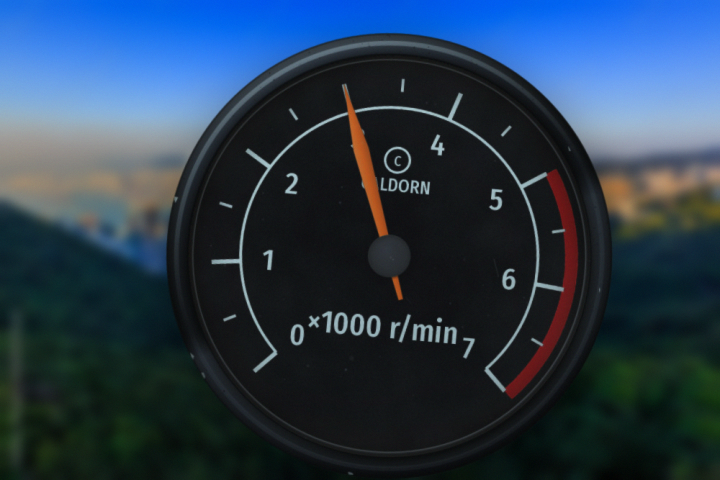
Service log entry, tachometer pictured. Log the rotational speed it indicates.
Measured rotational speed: 3000 rpm
